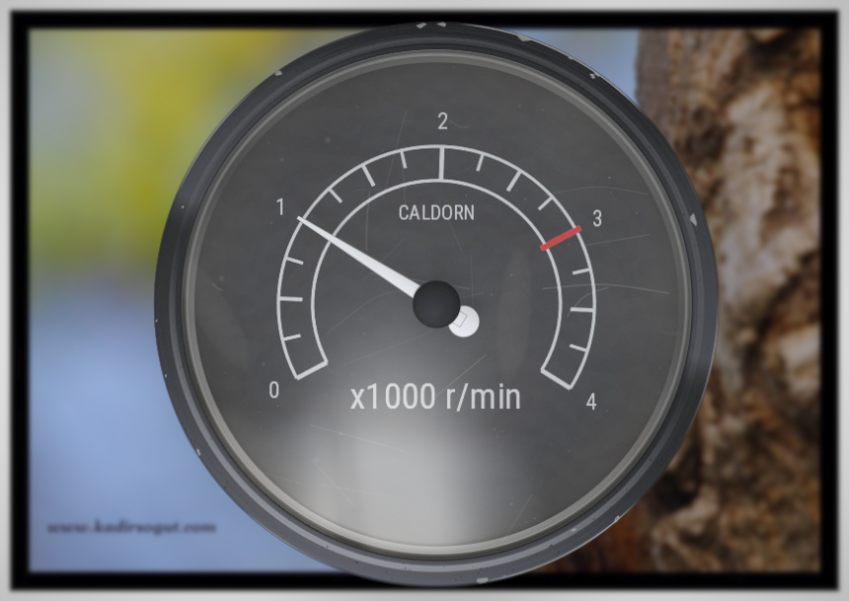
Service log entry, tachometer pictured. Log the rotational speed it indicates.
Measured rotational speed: 1000 rpm
